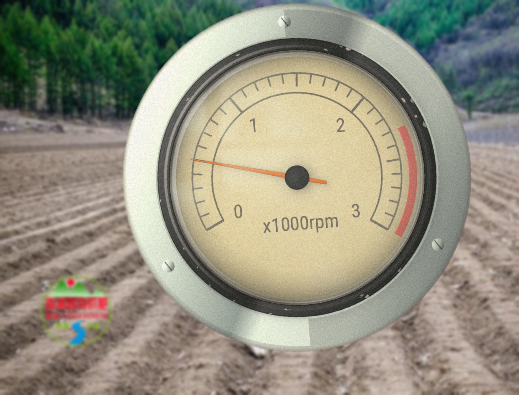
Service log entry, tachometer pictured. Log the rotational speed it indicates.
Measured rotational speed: 500 rpm
